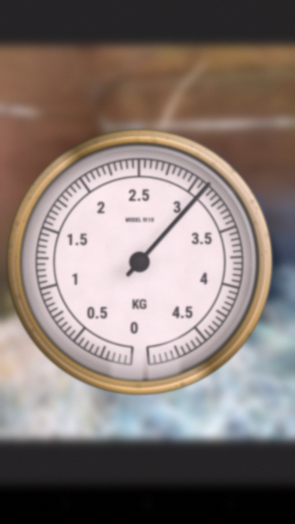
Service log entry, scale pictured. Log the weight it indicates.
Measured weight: 3.1 kg
